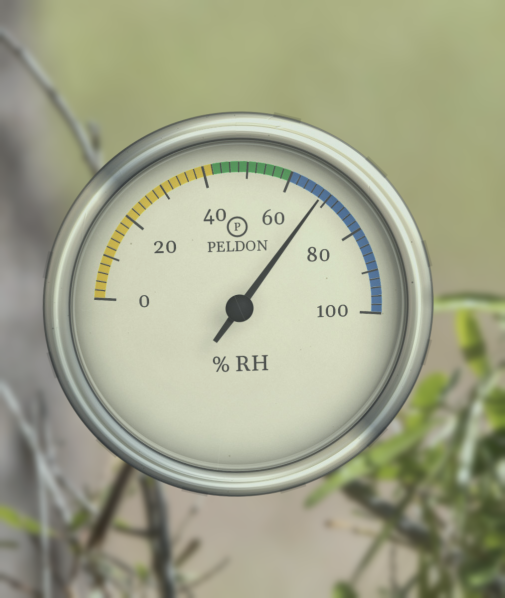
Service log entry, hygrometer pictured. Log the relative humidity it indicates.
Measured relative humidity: 68 %
